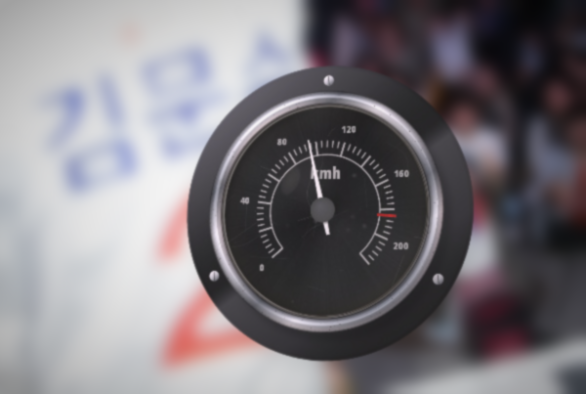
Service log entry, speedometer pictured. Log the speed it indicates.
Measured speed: 96 km/h
